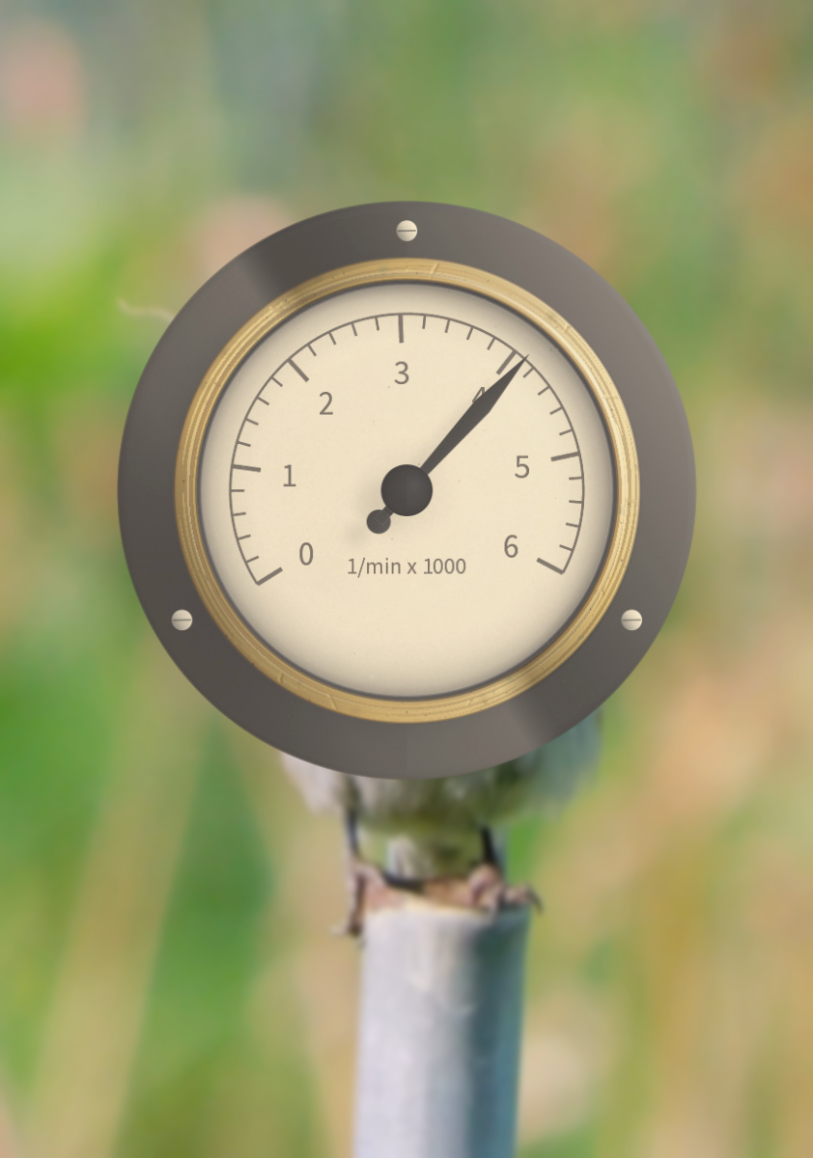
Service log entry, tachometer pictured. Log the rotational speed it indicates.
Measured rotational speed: 4100 rpm
